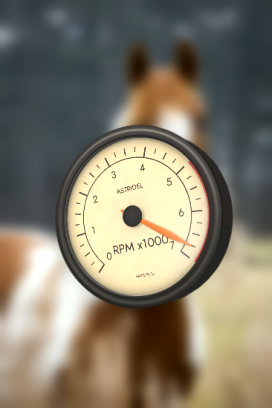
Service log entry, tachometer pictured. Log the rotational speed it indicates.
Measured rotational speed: 6750 rpm
